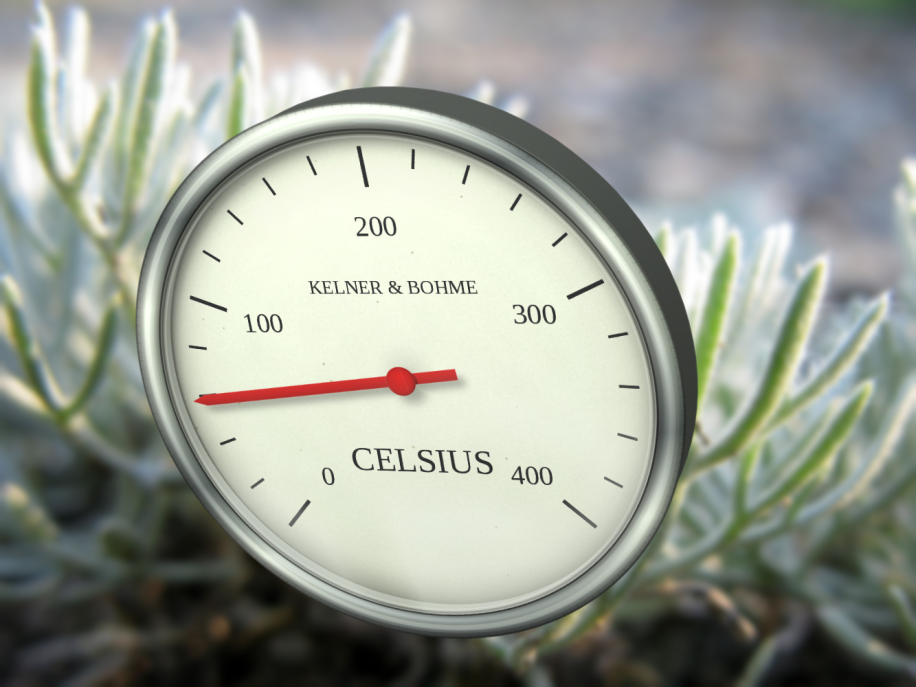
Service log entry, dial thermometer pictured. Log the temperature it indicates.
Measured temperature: 60 °C
